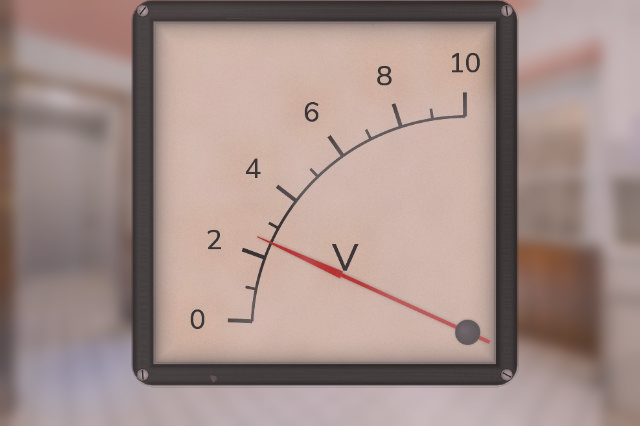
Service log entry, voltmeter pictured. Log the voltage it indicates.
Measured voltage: 2.5 V
